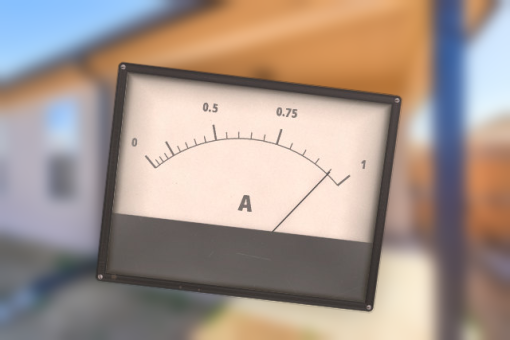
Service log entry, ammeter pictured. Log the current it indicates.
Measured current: 0.95 A
